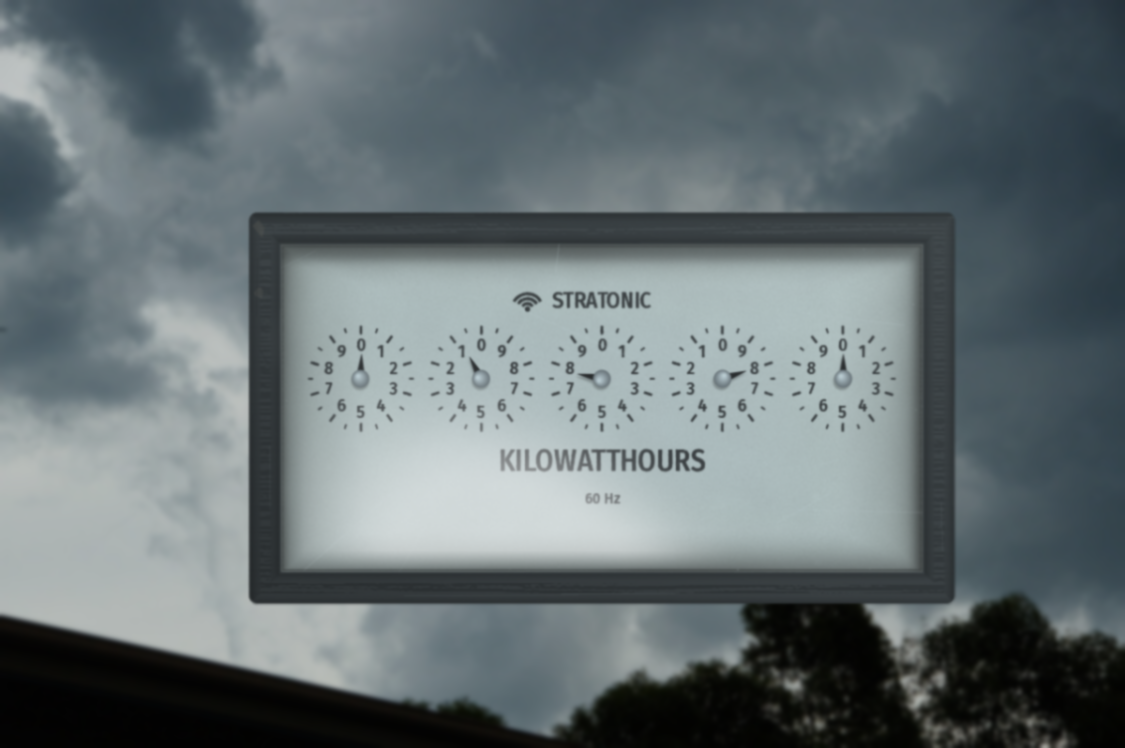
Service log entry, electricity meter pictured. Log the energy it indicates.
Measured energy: 780 kWh
